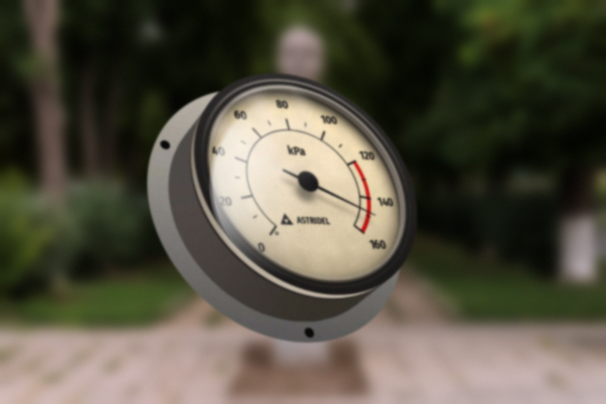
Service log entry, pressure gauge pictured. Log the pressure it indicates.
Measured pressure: 150 kPa
